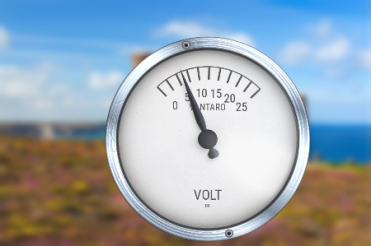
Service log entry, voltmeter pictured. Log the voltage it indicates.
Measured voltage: 6.25 V
